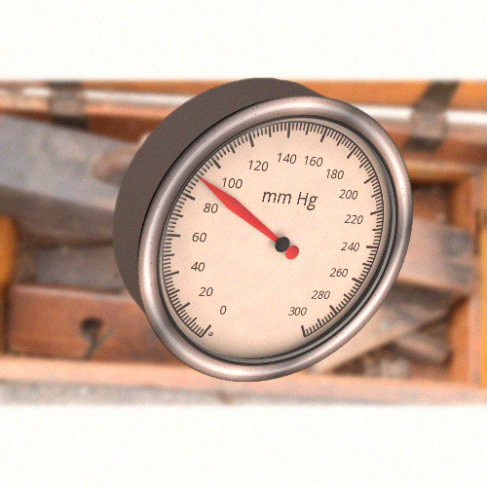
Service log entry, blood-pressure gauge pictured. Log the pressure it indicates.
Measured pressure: 90 mmHg
